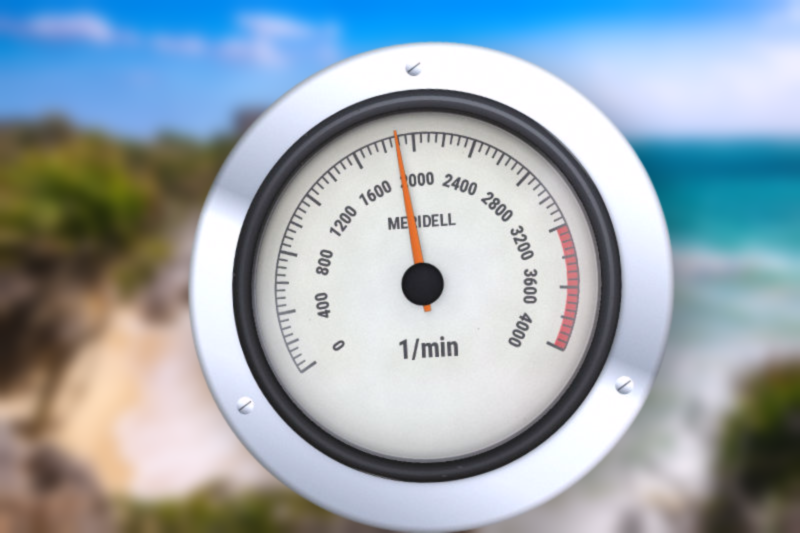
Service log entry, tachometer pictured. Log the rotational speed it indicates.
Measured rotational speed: 1900 rpm
